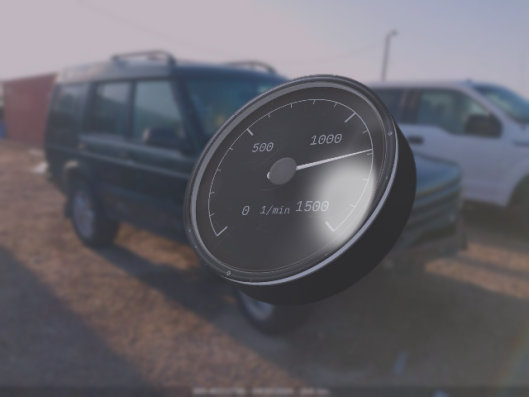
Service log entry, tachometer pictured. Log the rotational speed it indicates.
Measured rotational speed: 1200 rpm
